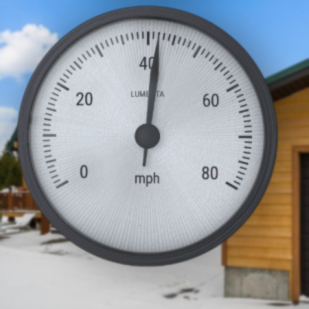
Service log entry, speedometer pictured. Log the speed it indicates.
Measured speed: 42 mph
